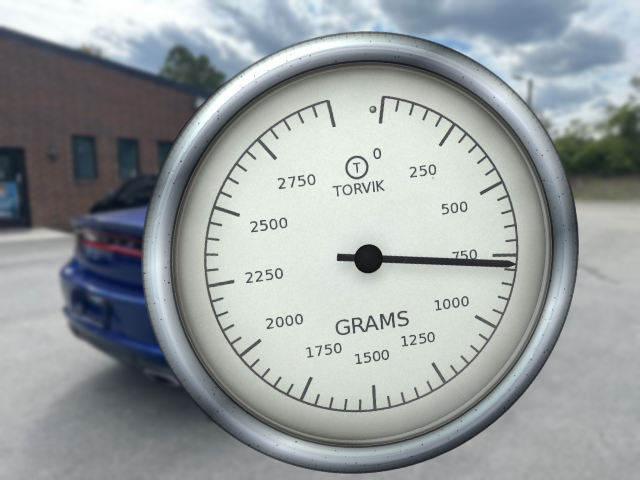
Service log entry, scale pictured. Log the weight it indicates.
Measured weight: 775 g
